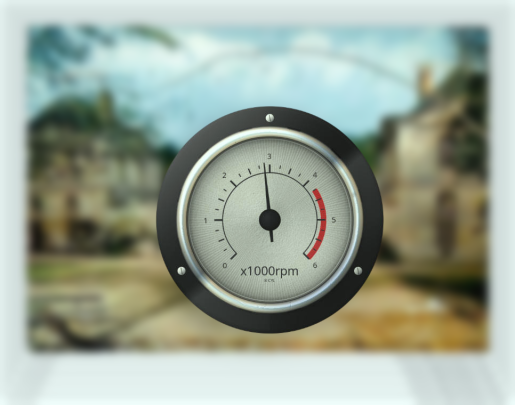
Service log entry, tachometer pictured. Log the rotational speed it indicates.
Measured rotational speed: 2875 rpm
